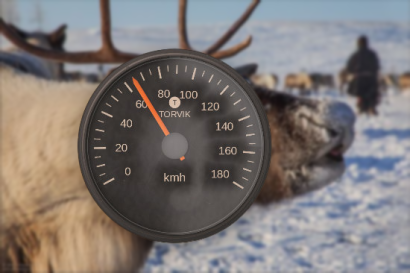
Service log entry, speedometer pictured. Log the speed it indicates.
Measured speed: 65 km/h
